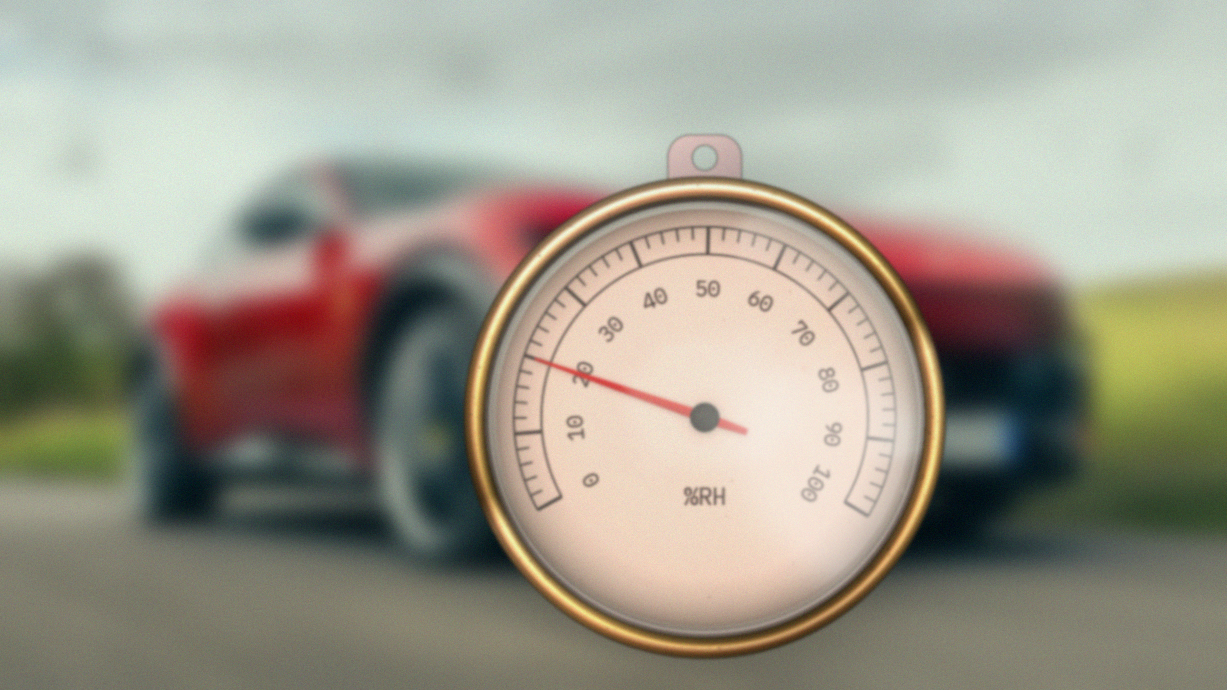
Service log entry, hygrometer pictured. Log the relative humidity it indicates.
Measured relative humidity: 20 %
